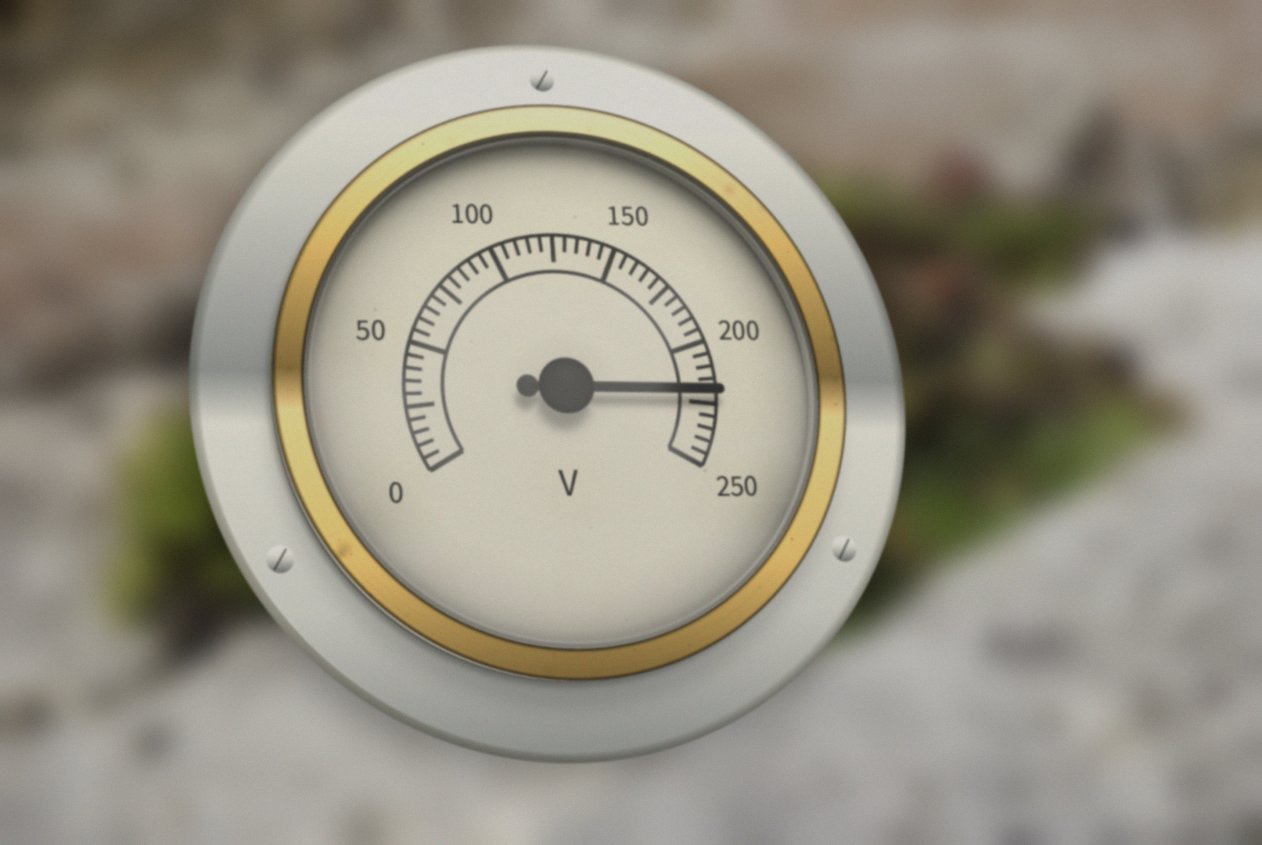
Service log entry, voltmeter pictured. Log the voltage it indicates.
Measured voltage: 220 V
